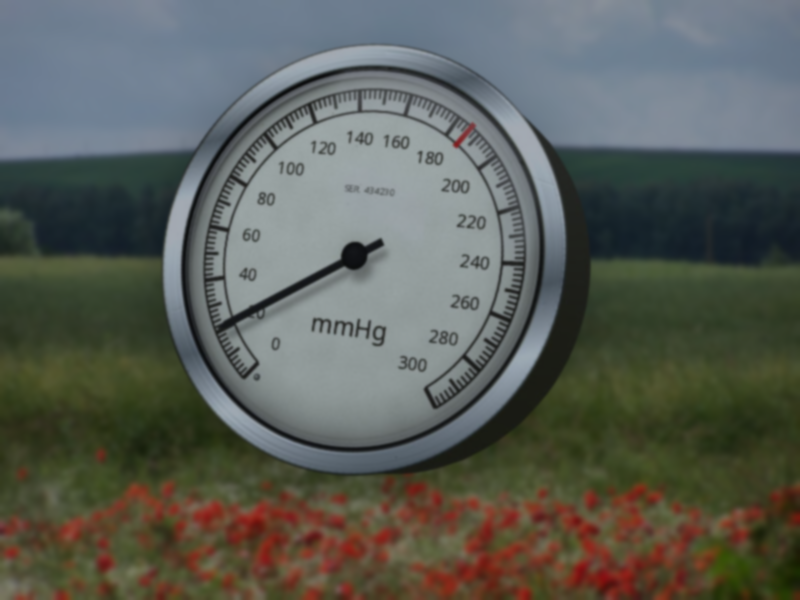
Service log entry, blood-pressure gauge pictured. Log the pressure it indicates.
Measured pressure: 20 mmHg
